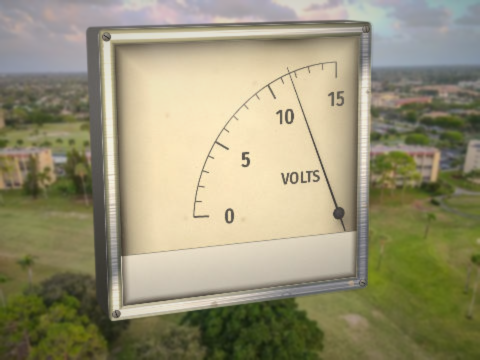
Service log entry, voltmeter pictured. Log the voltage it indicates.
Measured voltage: 11.5 V
